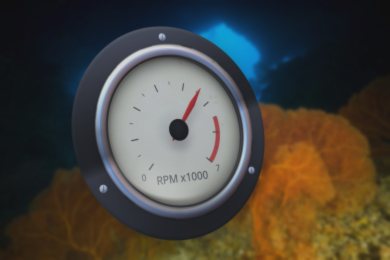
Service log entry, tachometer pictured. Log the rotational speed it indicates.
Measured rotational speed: 4500 rpm
